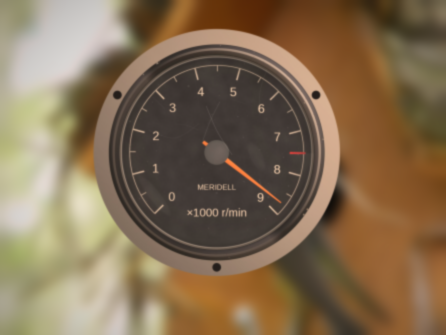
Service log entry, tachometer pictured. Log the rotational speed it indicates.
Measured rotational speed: 8750 rpm
